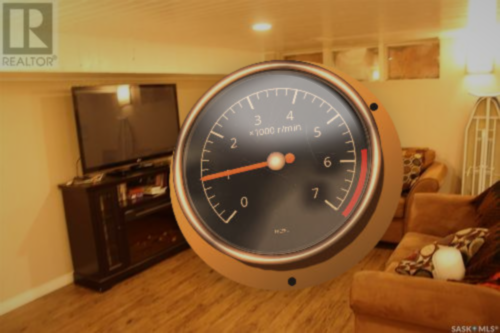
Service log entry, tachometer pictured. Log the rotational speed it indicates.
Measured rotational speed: 1000 rpm
